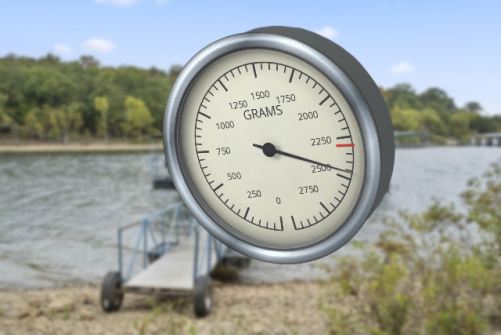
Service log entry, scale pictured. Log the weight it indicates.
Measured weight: 2450 g
